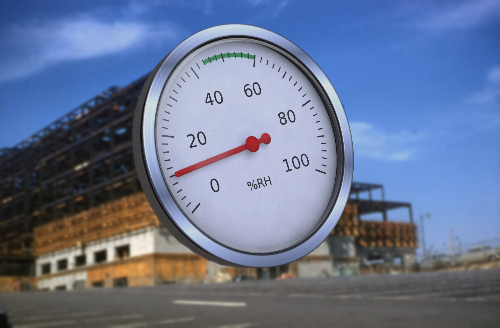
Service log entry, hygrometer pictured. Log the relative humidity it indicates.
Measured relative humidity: 10 %
